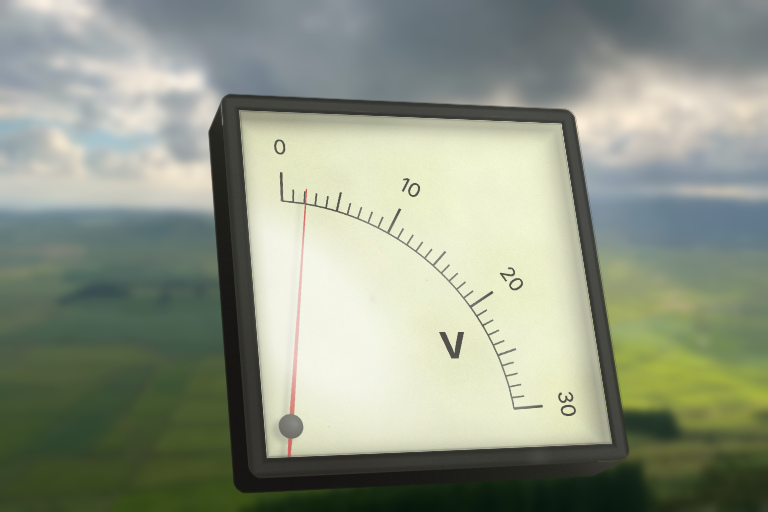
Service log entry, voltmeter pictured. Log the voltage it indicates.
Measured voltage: 2 V
